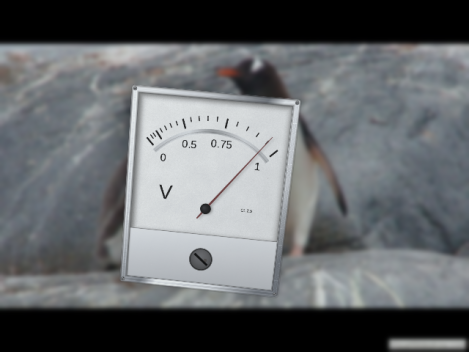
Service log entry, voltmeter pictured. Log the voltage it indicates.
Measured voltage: 0.95 V
